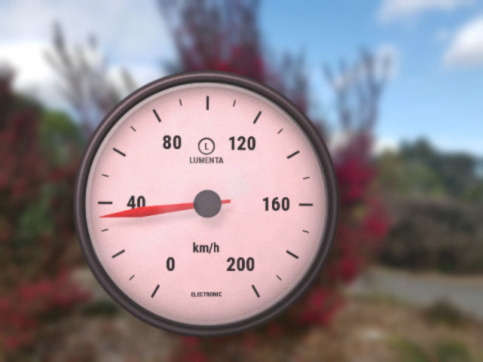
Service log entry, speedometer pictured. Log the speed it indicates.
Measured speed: 35 km/h
